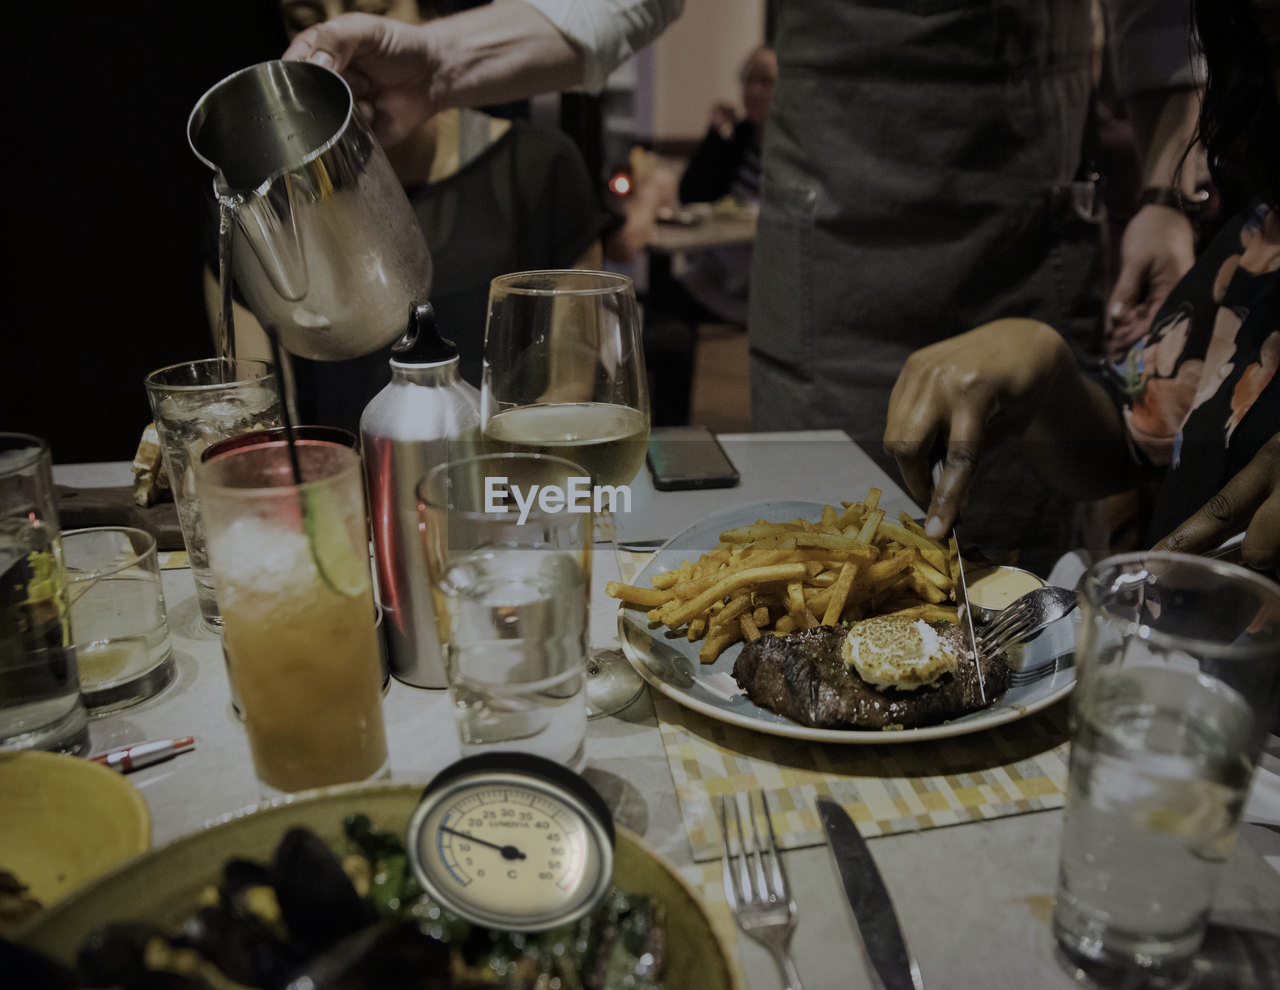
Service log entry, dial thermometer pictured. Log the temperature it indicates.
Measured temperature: 15 °C
